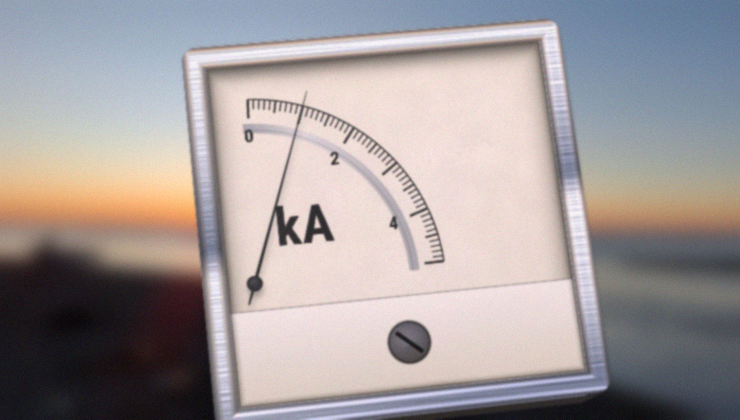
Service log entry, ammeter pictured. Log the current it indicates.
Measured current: 1 kA
